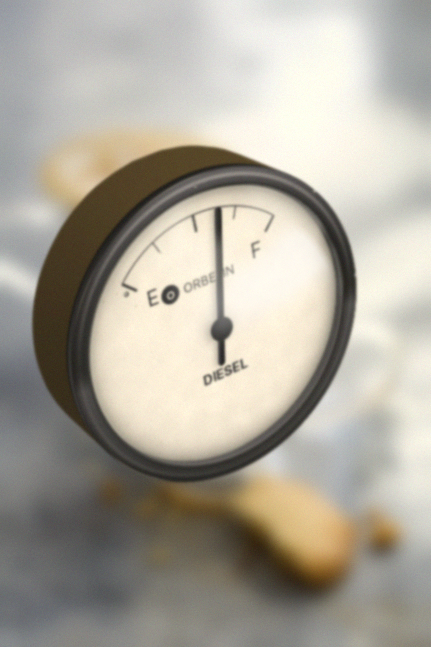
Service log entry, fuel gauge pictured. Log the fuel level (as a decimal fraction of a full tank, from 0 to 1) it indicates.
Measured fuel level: 0.625
